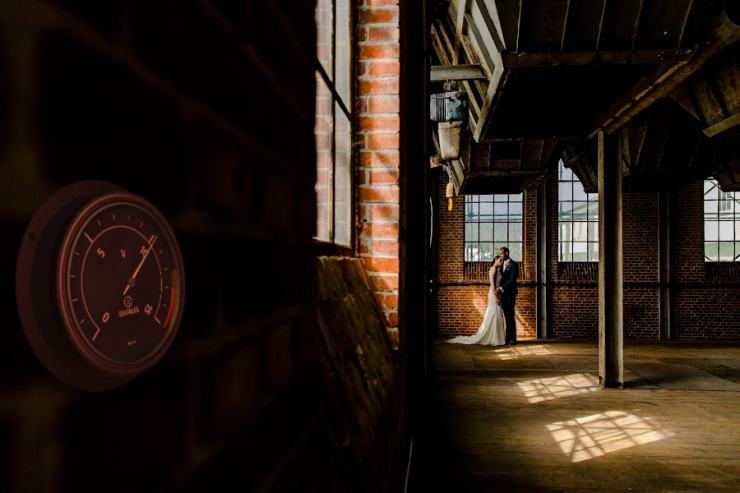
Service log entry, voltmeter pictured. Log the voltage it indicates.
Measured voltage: 10 V
